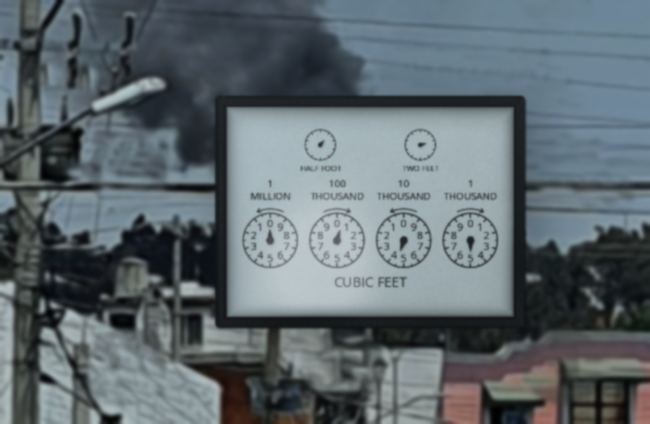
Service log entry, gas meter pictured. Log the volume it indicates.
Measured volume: 4500 ft³
